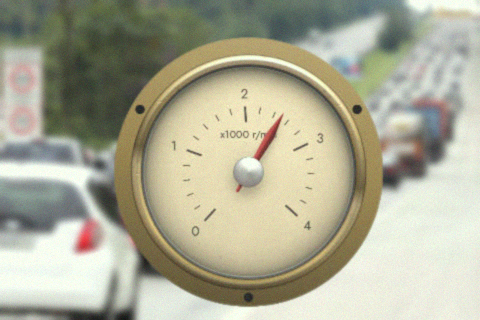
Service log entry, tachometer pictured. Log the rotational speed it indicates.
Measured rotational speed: 2500 rpm
